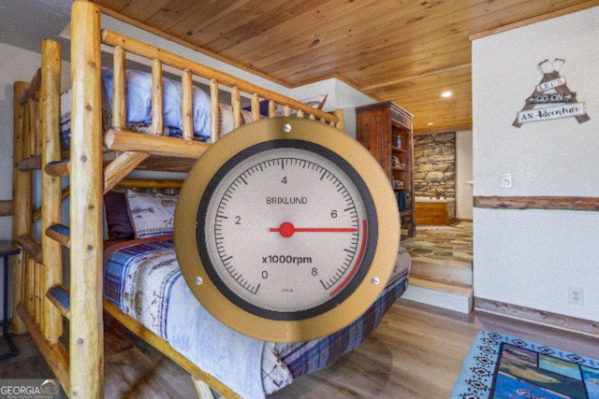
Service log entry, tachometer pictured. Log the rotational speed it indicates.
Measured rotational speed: 6500 rpm
